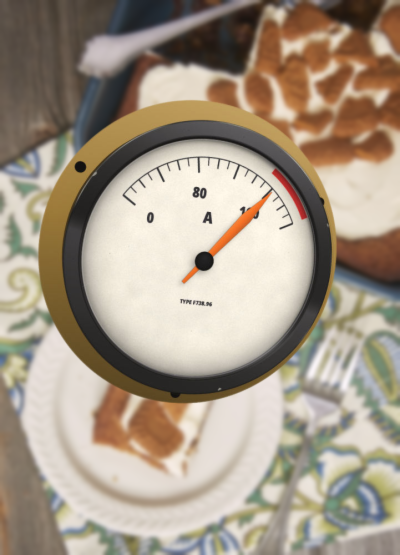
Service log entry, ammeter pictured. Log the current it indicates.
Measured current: 160 A
